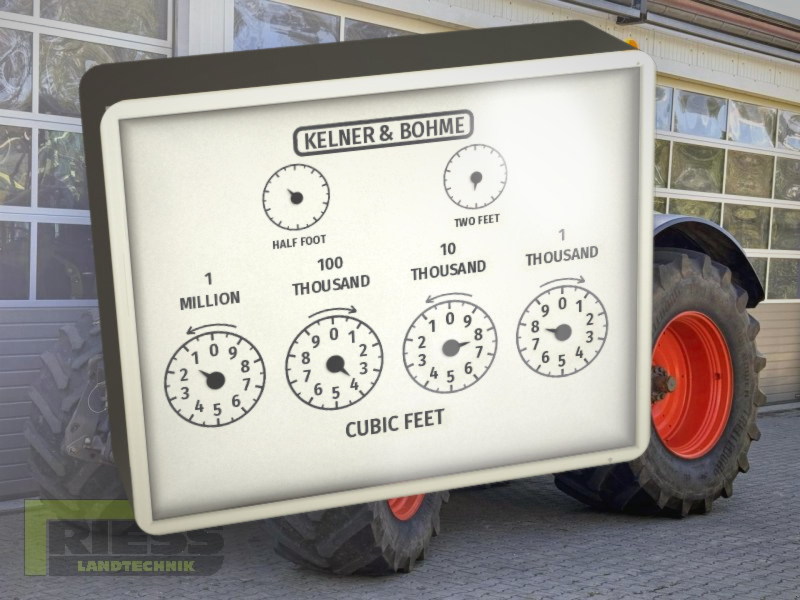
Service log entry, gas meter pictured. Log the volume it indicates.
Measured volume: 137800 ft³
